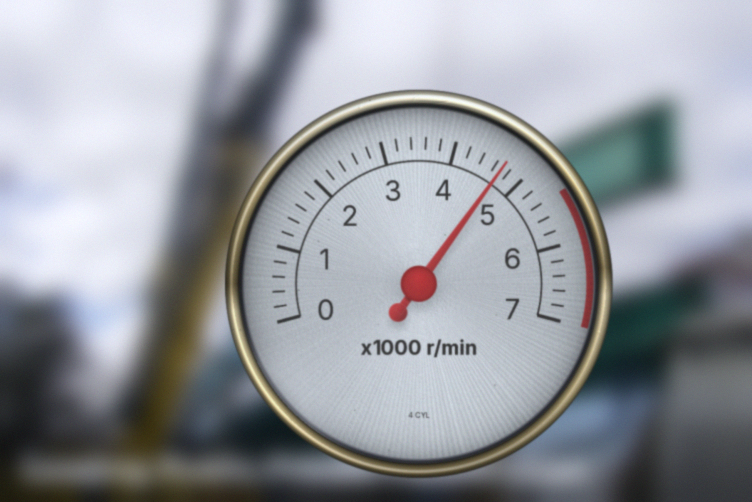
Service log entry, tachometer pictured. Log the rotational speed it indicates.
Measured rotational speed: 4700 rpm
